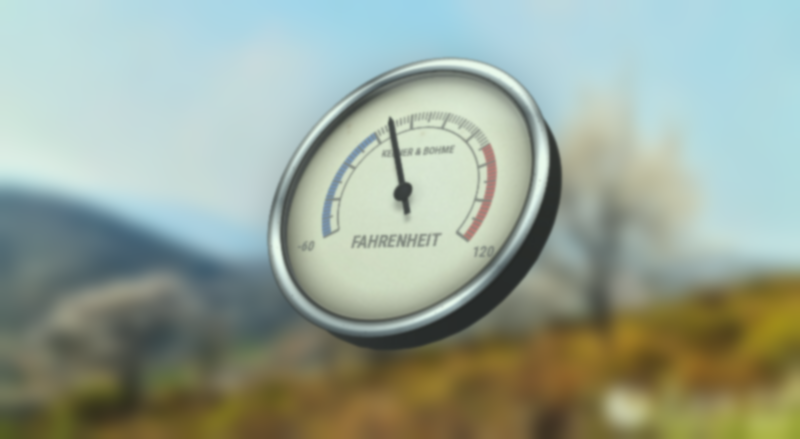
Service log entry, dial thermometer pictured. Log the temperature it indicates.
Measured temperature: 10 °F
